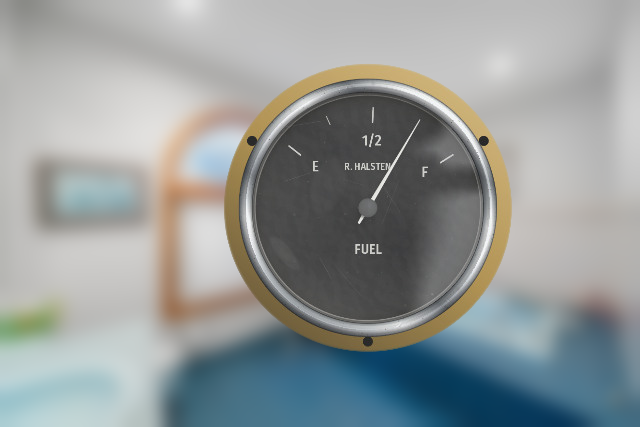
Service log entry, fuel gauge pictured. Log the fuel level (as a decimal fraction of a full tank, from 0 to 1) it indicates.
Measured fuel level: 0.75
